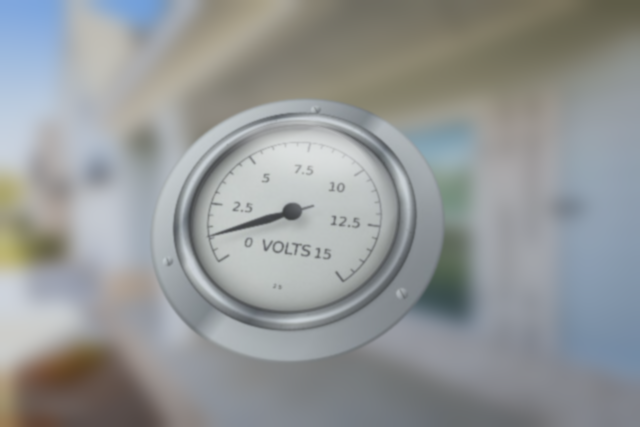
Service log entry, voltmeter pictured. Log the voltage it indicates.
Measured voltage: 1 V
